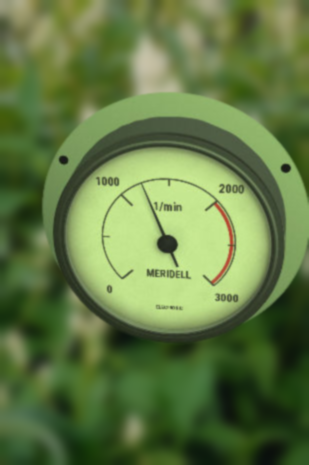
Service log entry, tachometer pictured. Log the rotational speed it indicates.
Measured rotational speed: 1250 rpm
